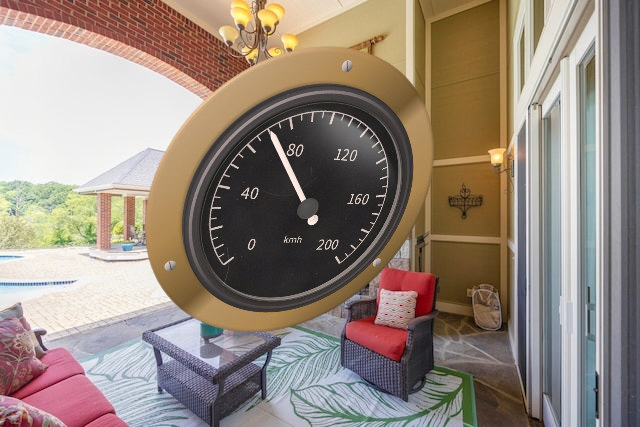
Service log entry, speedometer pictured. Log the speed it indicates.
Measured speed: 70 km/h
